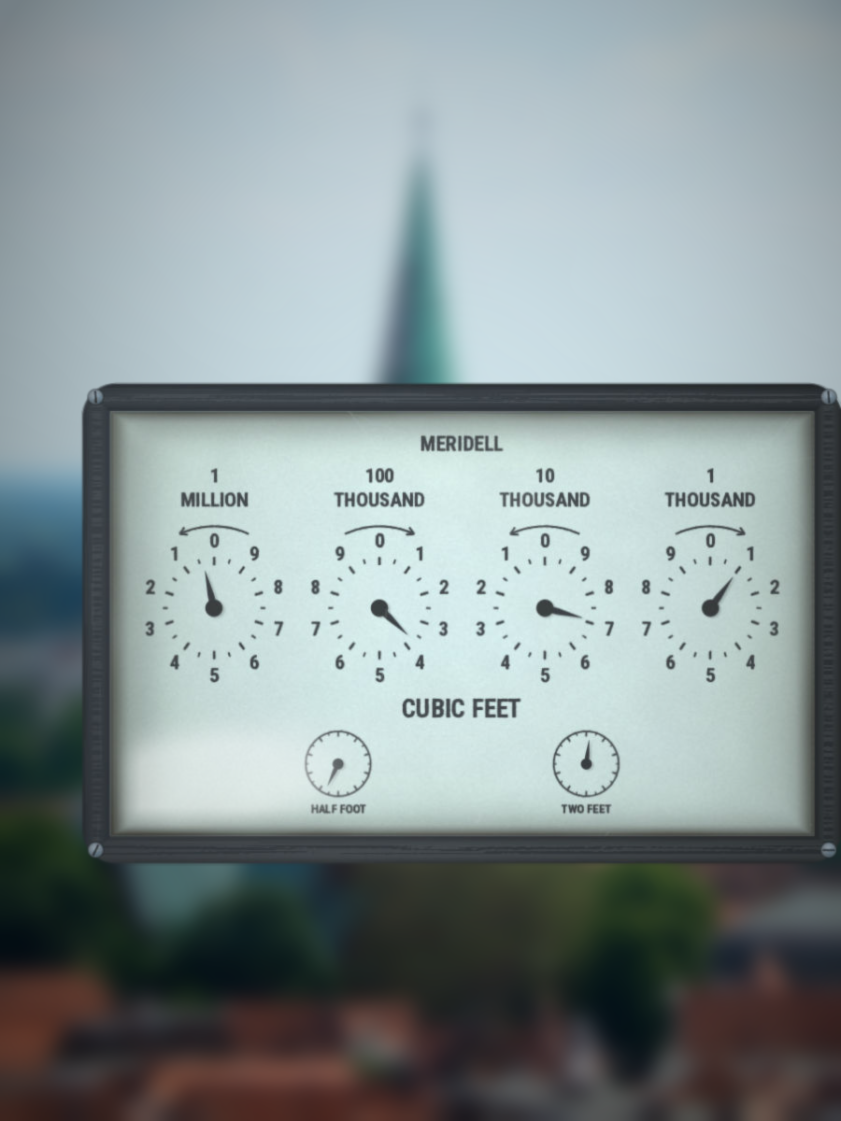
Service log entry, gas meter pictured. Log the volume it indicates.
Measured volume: 37100 ft³
